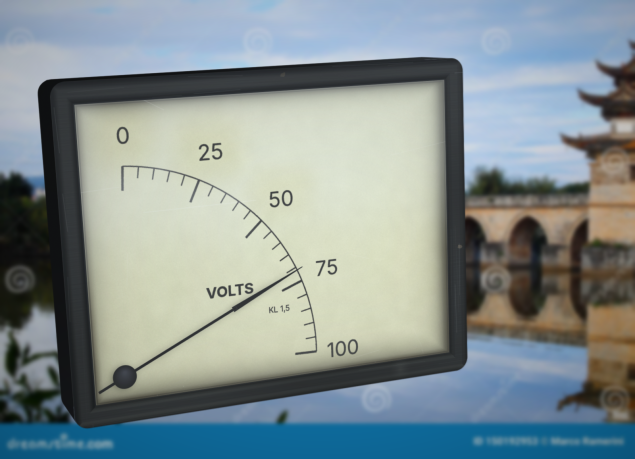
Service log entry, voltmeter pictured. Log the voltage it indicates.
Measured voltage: 70 V
